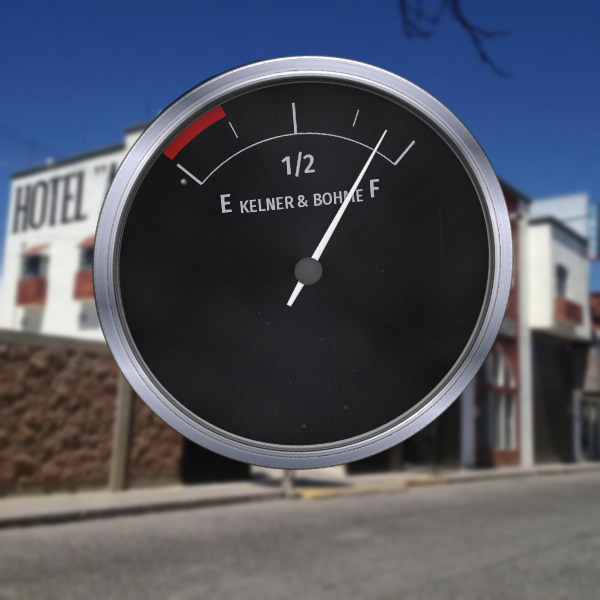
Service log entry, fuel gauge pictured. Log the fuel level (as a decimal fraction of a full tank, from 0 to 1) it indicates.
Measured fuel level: 0.875
